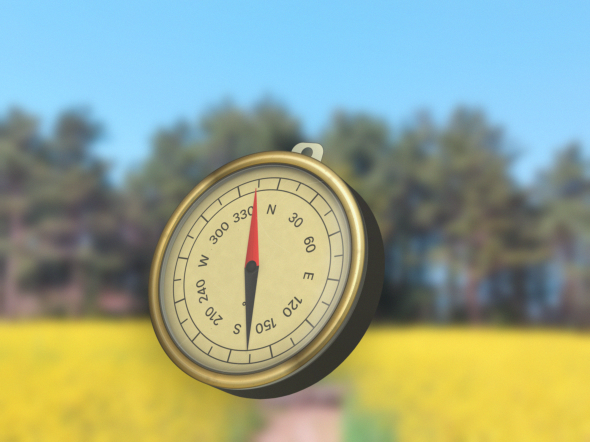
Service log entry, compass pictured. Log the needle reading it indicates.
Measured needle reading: 345 °
